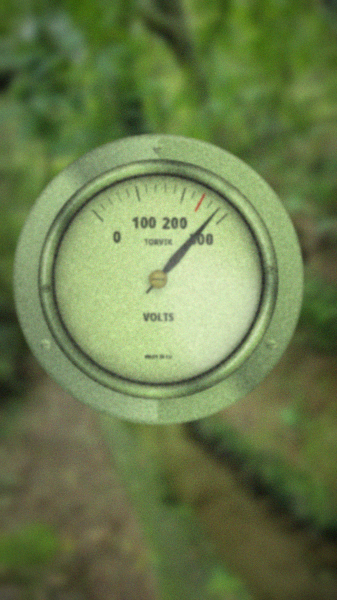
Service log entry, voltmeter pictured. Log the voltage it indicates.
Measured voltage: 280 V
